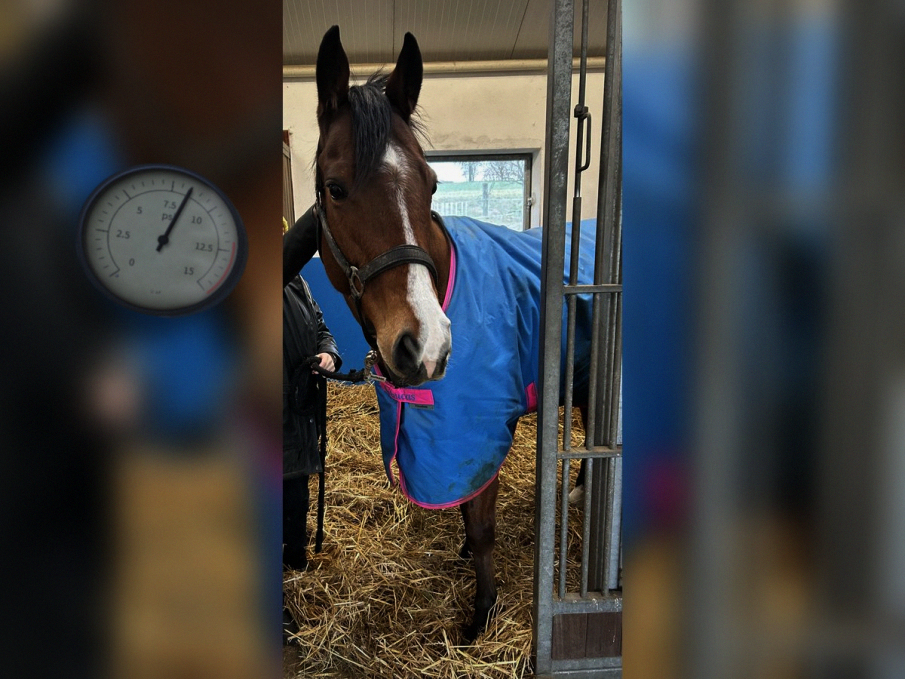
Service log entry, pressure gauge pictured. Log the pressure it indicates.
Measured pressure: 8.5 psi
